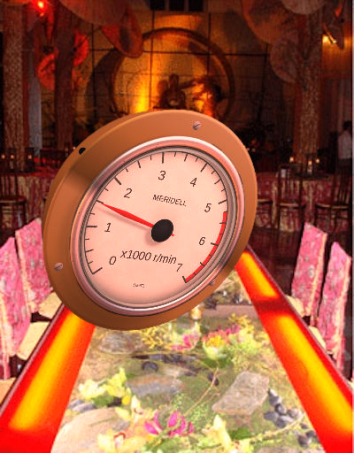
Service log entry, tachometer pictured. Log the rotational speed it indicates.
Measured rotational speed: 1500 rpm
